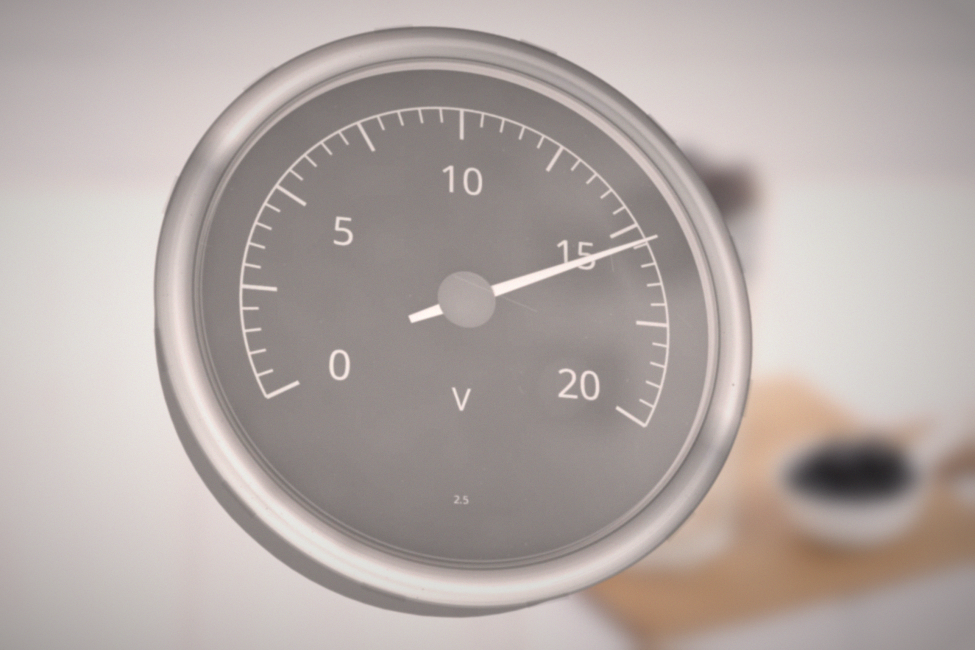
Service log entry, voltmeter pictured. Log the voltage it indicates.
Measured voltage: 15.5 V
